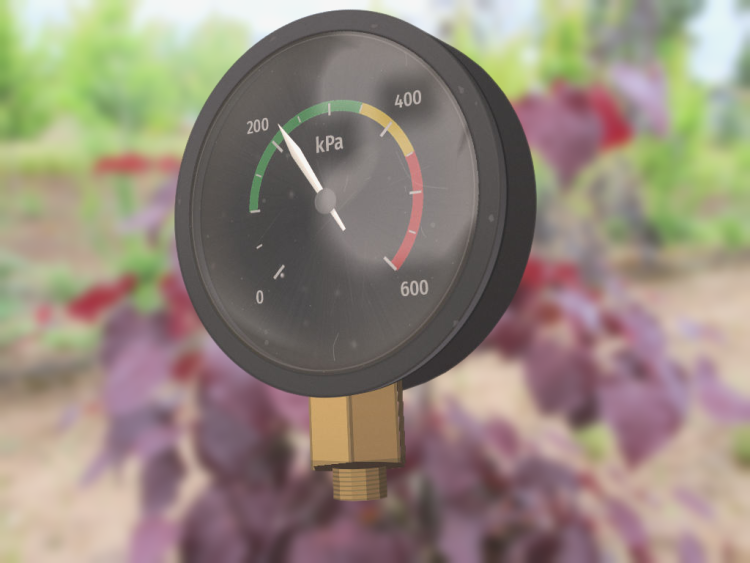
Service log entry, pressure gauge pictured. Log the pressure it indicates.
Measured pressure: 225 kPa
